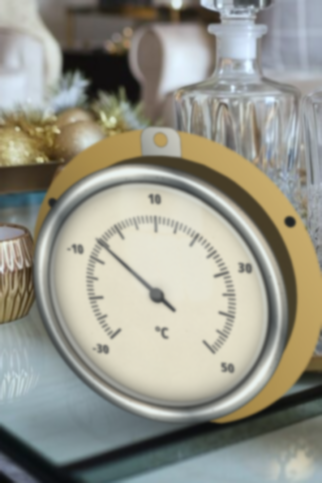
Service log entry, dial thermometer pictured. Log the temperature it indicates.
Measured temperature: -5 °C
